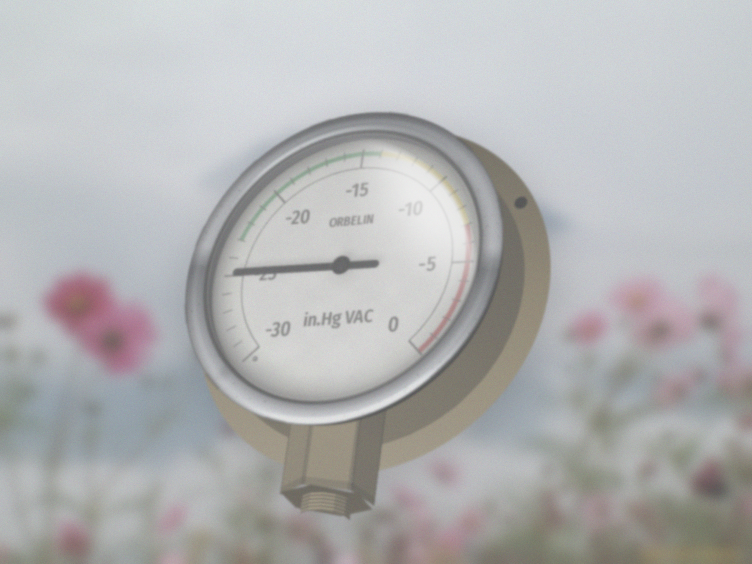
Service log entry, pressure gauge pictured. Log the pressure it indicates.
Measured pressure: -25 inHg
